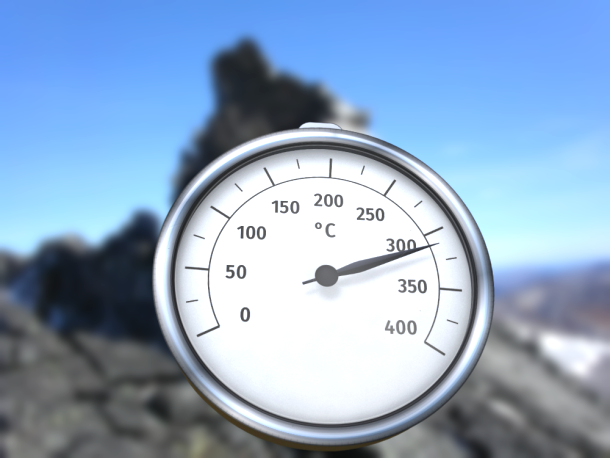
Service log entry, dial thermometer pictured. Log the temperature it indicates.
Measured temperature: 312.5 °C
